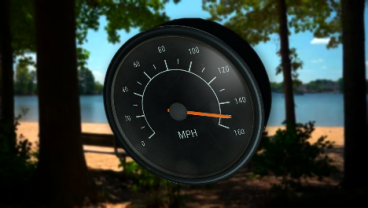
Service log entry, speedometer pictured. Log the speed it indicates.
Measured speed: 150 mph
